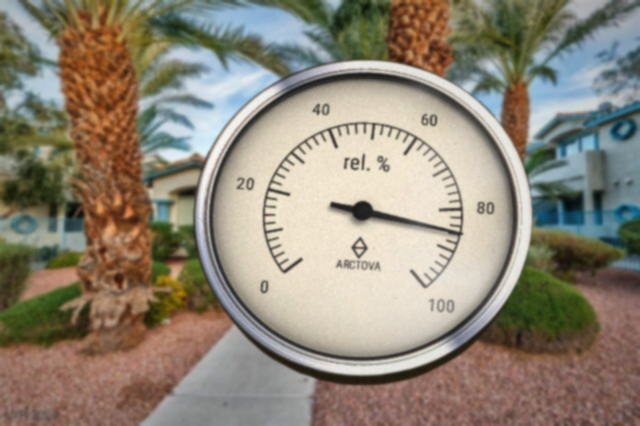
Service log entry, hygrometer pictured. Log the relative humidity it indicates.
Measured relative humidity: 86 %
